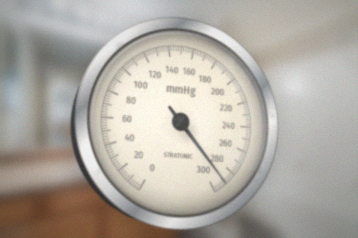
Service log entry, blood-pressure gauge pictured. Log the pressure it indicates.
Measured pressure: 290 mmHg
